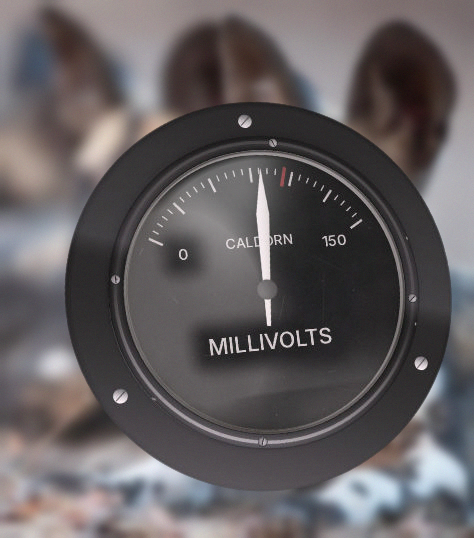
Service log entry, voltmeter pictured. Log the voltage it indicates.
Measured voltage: 80 mV
